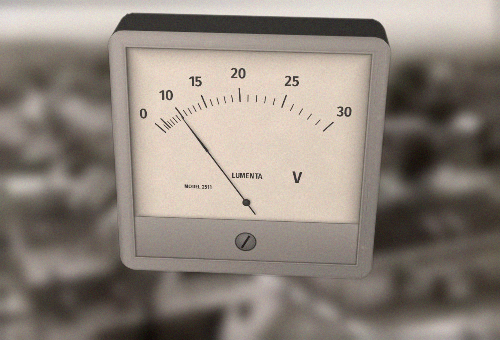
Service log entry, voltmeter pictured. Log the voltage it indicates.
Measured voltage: 10 V
